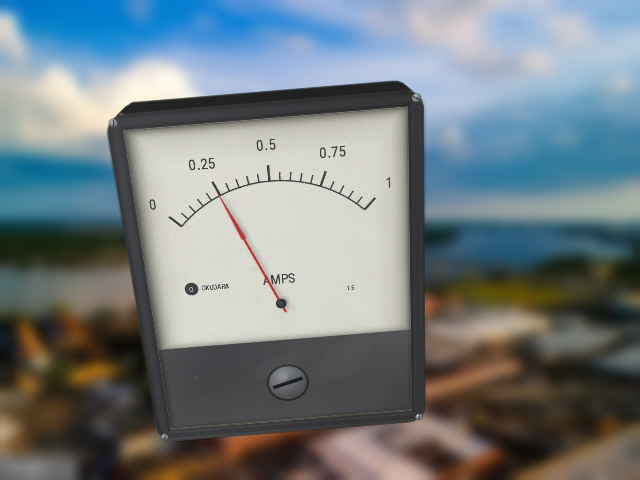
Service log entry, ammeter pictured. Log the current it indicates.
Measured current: 0.25 A
